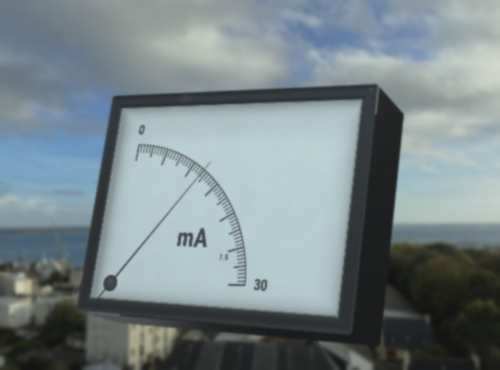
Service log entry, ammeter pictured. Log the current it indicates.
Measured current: 12.5 mA
